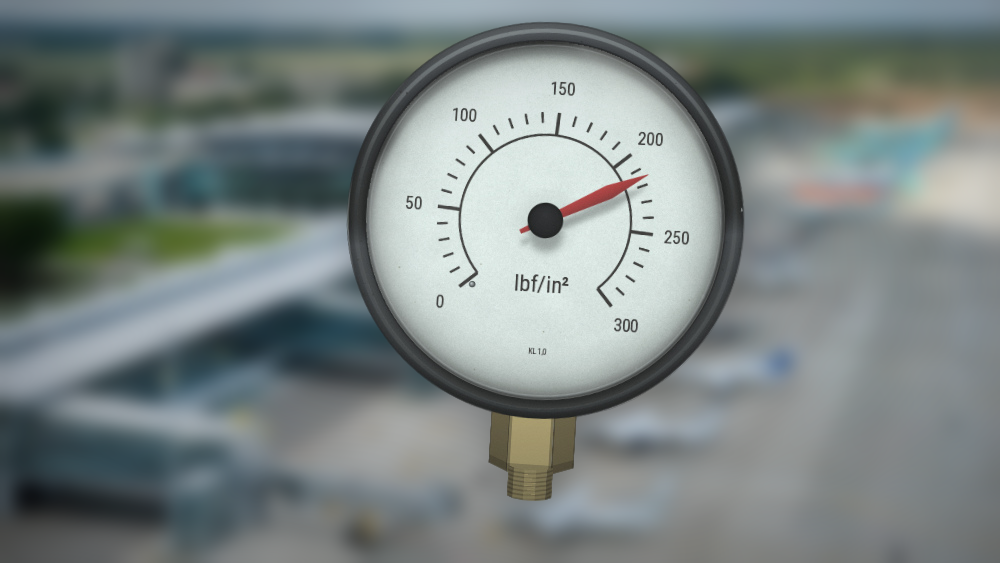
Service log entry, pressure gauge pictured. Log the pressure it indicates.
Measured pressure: 215 psi
